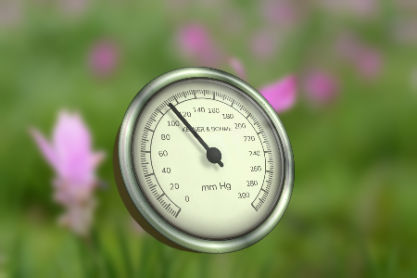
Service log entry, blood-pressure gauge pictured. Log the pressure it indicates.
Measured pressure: 110 mmHg
